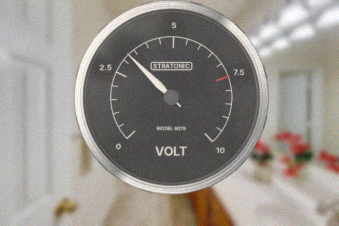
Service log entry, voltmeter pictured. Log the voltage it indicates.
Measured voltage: 3.25 V
